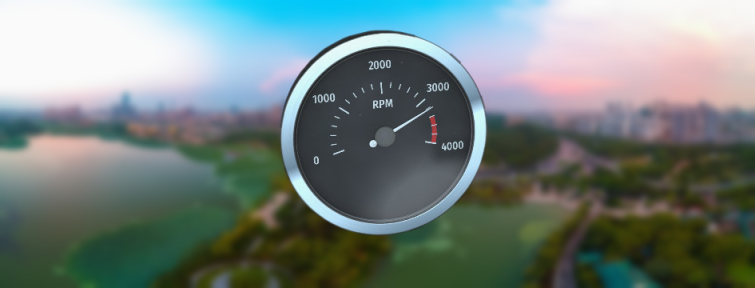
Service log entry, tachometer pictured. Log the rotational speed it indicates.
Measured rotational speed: 3200 rpm
